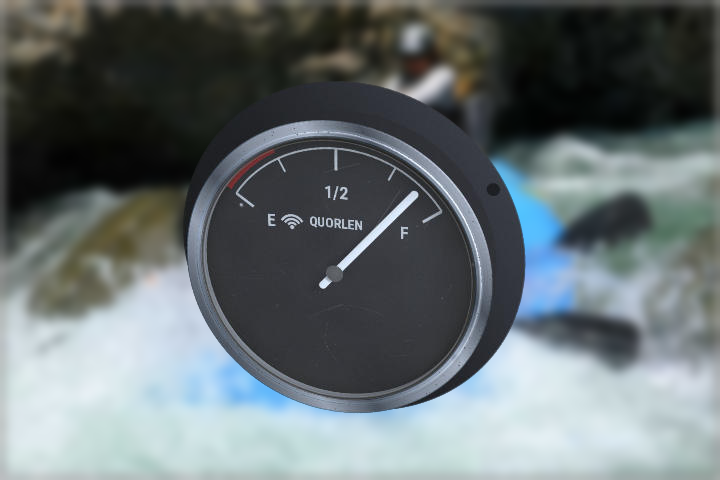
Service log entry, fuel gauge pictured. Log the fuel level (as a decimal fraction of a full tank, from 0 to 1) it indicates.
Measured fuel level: 0.875
